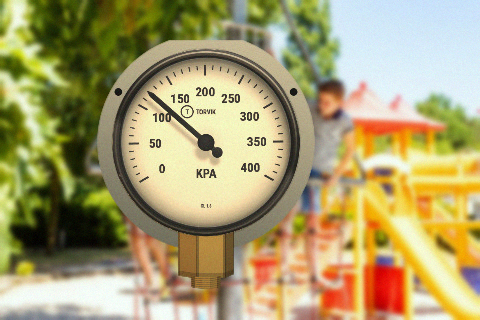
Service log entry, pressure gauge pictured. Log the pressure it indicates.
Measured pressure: 120 kPa
